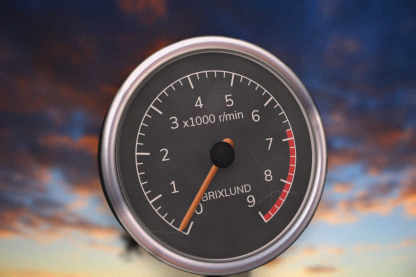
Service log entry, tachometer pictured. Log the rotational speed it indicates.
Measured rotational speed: 200 rpm
